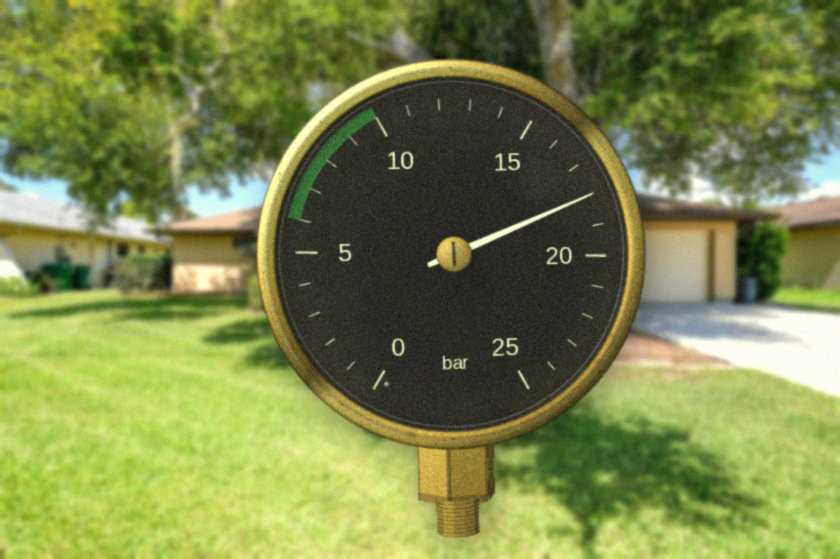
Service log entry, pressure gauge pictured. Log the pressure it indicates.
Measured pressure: 18 bar
